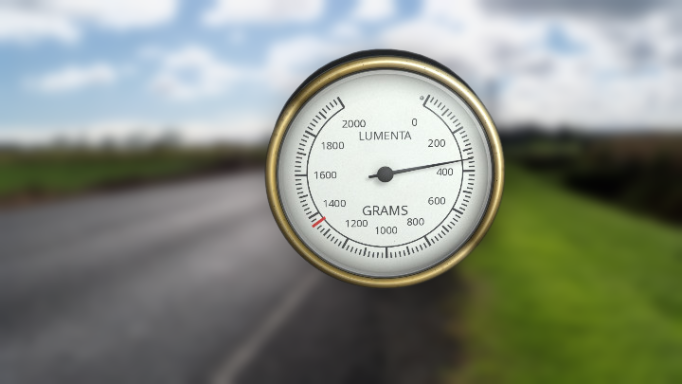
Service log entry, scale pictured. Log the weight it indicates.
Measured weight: 340 g
